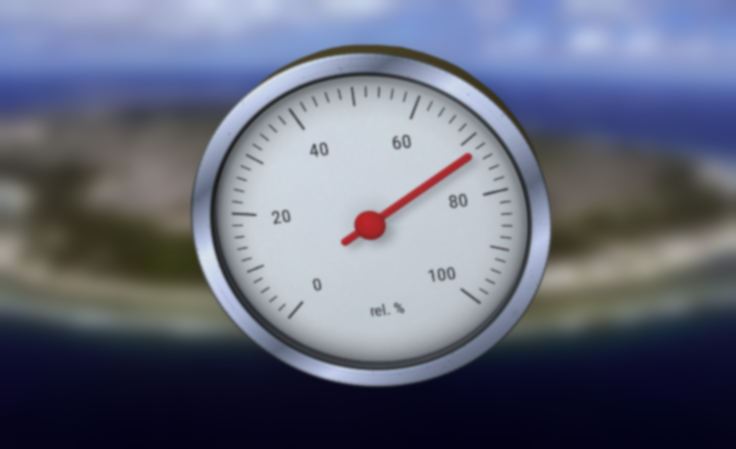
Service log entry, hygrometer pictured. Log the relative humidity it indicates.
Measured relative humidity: 72 %
